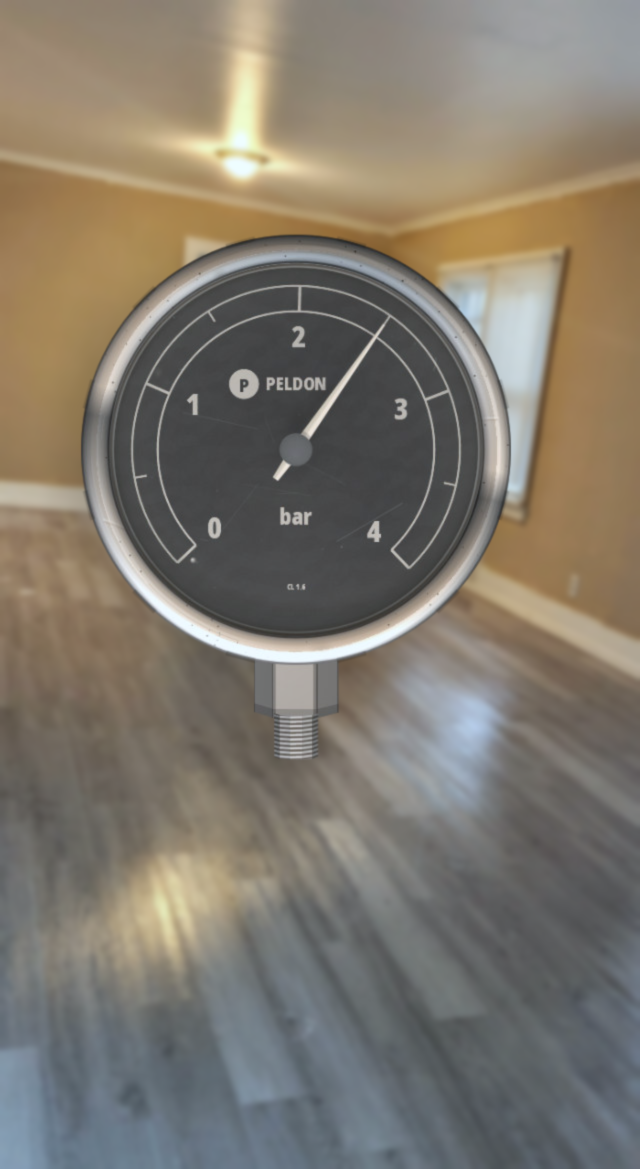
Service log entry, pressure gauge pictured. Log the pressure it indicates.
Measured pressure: 2.5 bar
